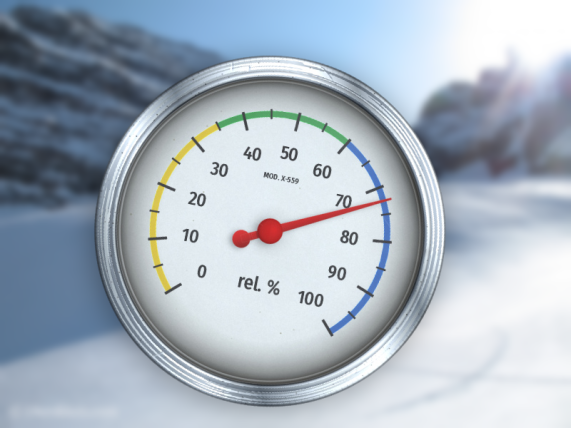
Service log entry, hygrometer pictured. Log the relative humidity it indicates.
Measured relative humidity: 72.5 %
